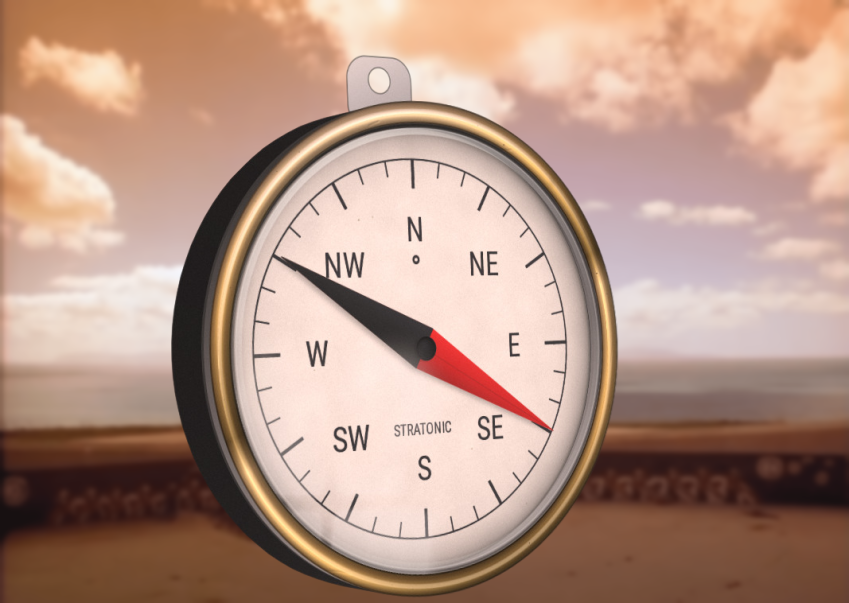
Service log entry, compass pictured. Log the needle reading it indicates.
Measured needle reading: 120 °
